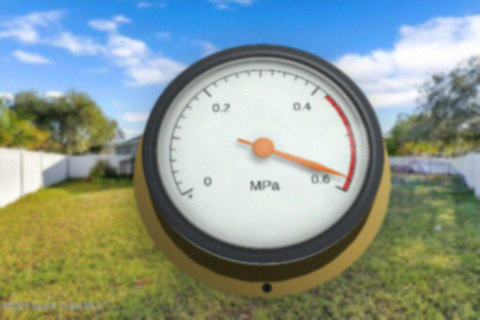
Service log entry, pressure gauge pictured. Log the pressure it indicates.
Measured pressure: 0.58 MPa
